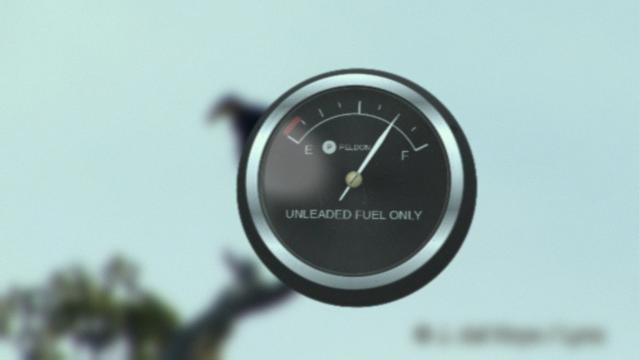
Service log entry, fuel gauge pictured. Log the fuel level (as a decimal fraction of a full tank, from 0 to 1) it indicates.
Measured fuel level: 0.75
